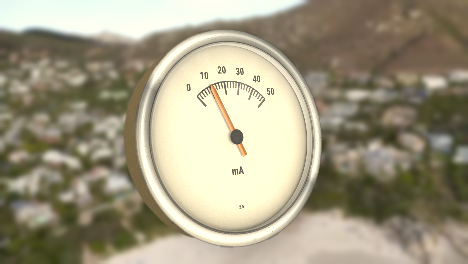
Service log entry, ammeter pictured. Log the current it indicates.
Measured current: 10 mA
